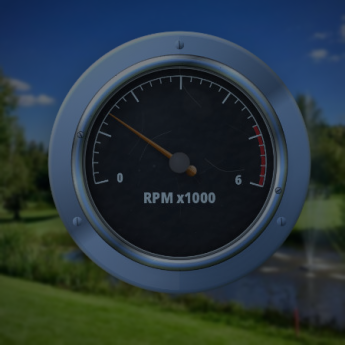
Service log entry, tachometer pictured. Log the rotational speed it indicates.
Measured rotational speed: 1400 rpm
